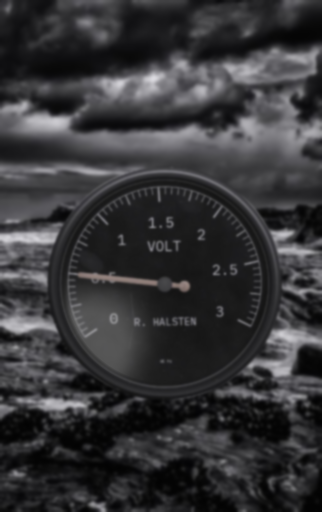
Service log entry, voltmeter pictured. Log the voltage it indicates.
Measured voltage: 0.5 V
